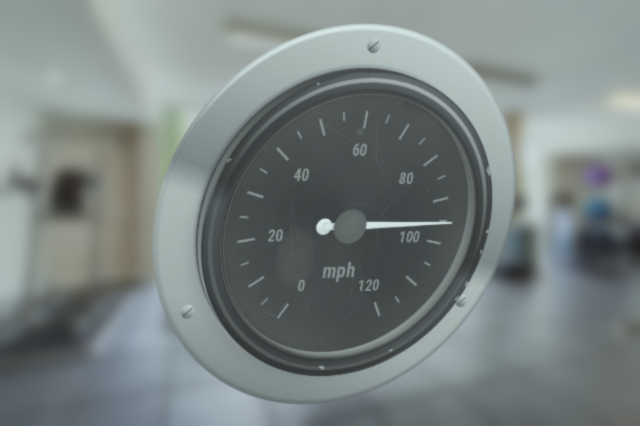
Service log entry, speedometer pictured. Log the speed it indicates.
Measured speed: 95 mph
